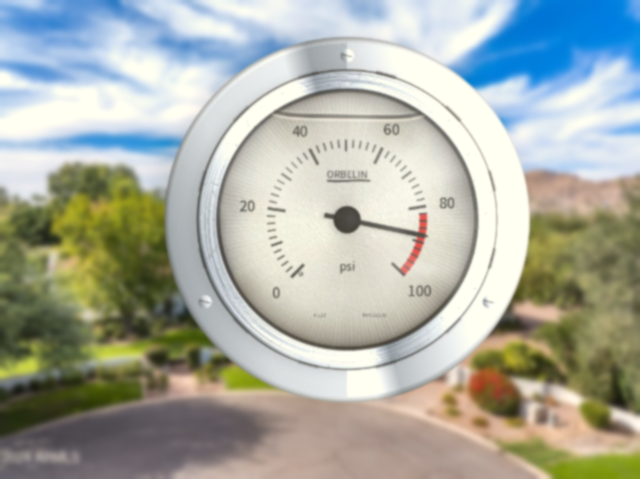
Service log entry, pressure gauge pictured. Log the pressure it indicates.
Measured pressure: 88 psi
